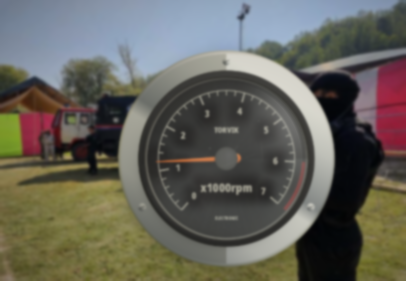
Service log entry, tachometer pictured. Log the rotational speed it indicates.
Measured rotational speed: 1200 rpm
